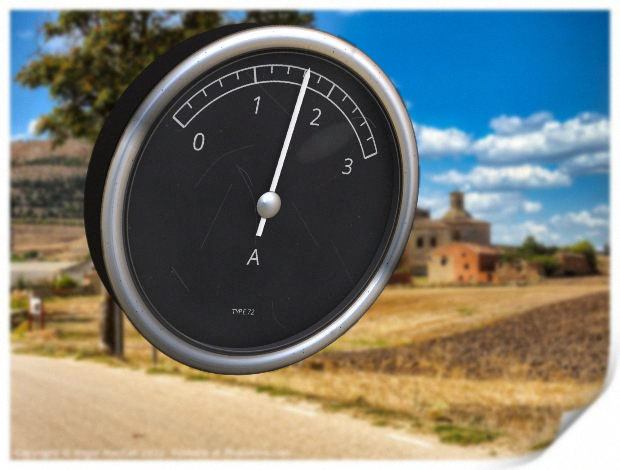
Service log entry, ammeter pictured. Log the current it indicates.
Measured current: 1.6 A
